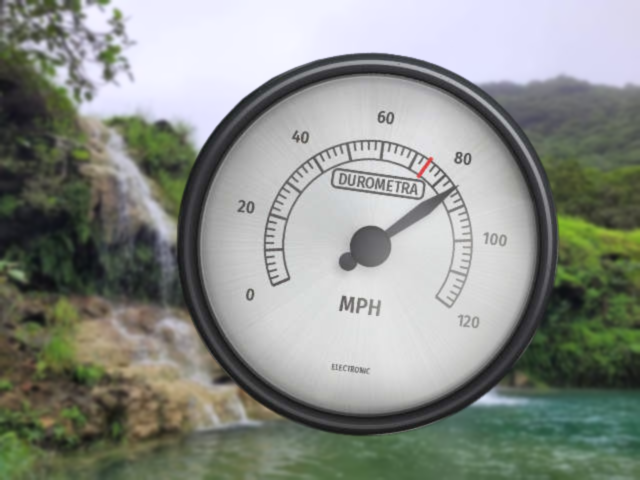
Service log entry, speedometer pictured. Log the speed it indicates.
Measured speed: 84 mph
